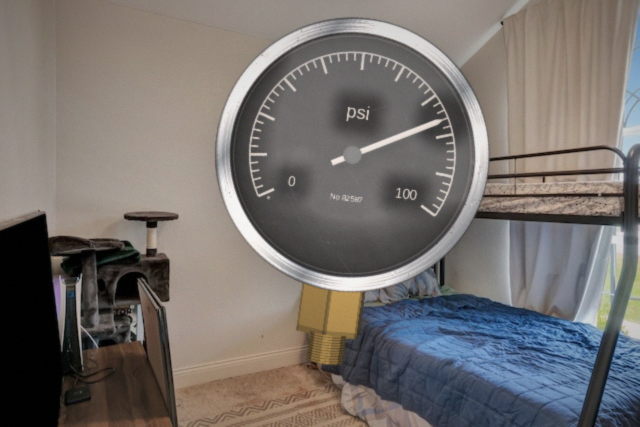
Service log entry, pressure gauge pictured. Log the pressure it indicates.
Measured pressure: 76 psi
